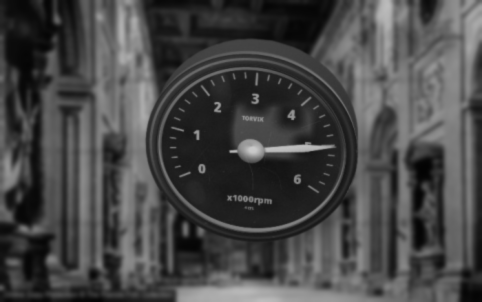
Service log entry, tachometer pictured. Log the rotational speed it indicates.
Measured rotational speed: 5000 rpm
